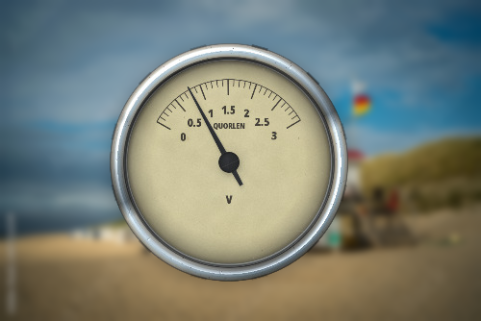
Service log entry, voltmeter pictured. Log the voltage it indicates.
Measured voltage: 0.8 V
